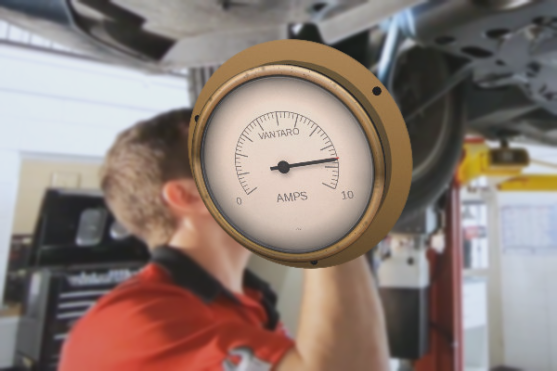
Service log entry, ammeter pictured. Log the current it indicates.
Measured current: 8.6 A
